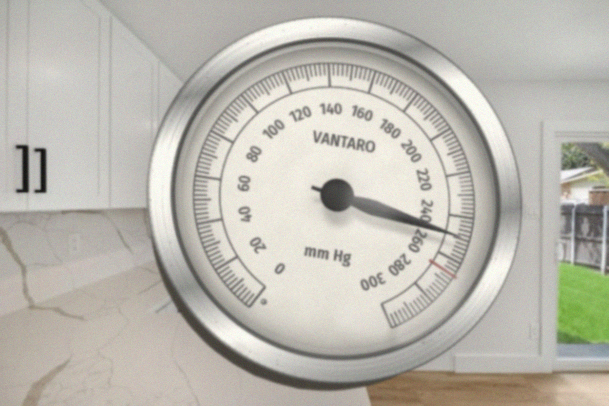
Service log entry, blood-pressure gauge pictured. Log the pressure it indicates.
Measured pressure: 250 mmHg
